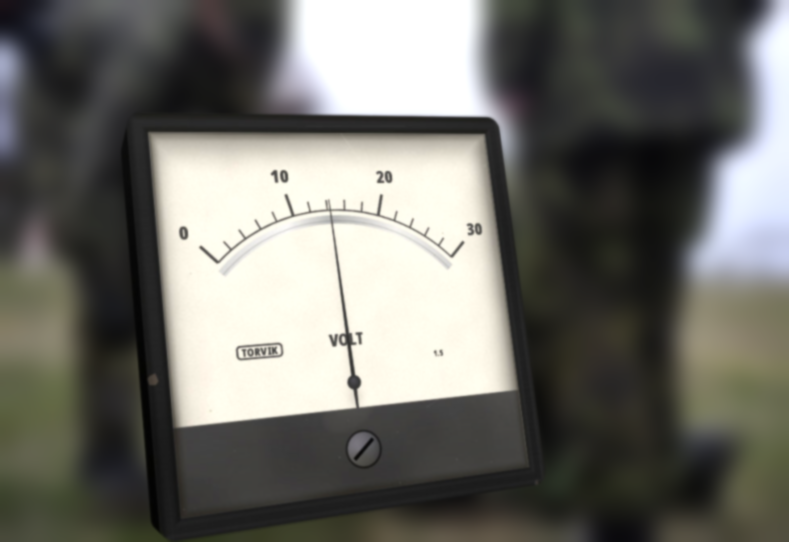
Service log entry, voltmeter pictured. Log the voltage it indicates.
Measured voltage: 14 V
